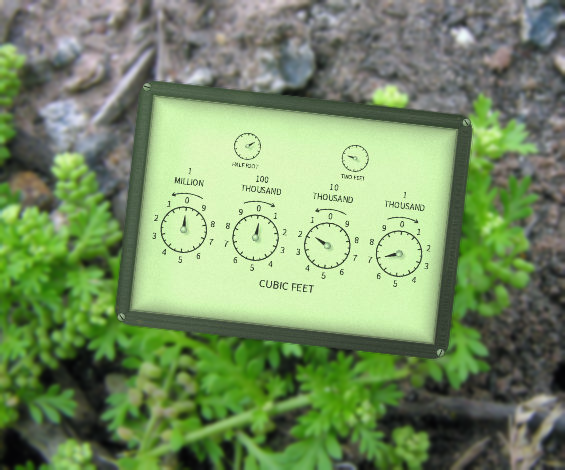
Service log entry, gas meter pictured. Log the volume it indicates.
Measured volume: 1700 ft³
